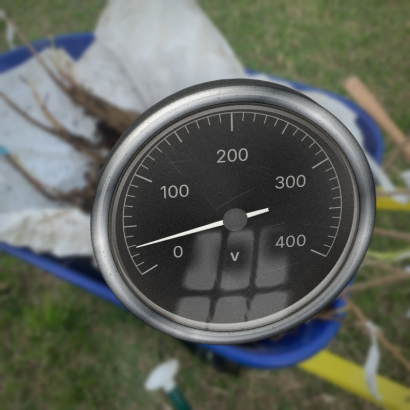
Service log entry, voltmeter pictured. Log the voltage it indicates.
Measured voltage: 30 V
